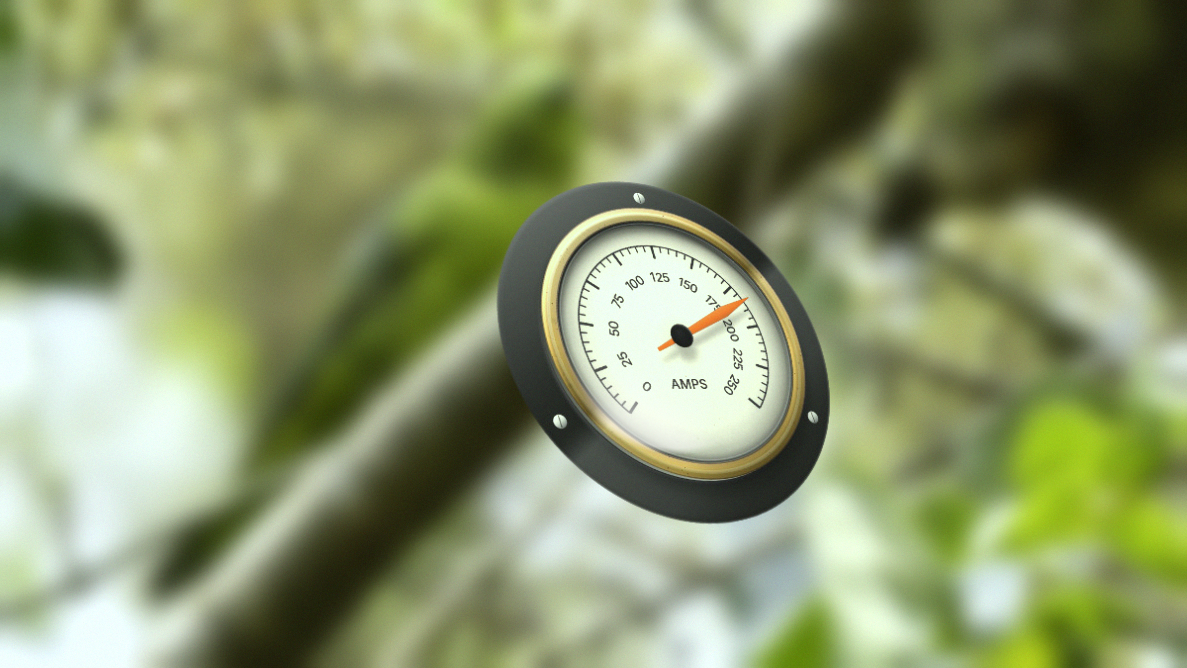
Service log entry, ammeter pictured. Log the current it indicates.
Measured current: 185 A
